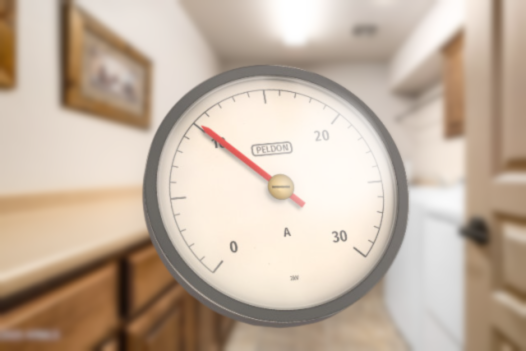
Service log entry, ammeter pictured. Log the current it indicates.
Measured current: 10 A
